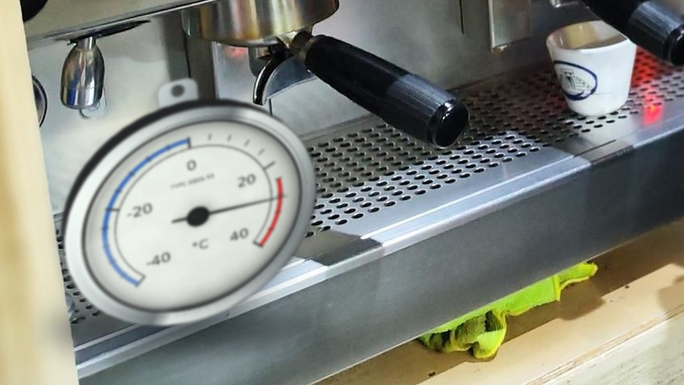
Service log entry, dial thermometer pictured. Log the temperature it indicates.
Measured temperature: 28 °C
